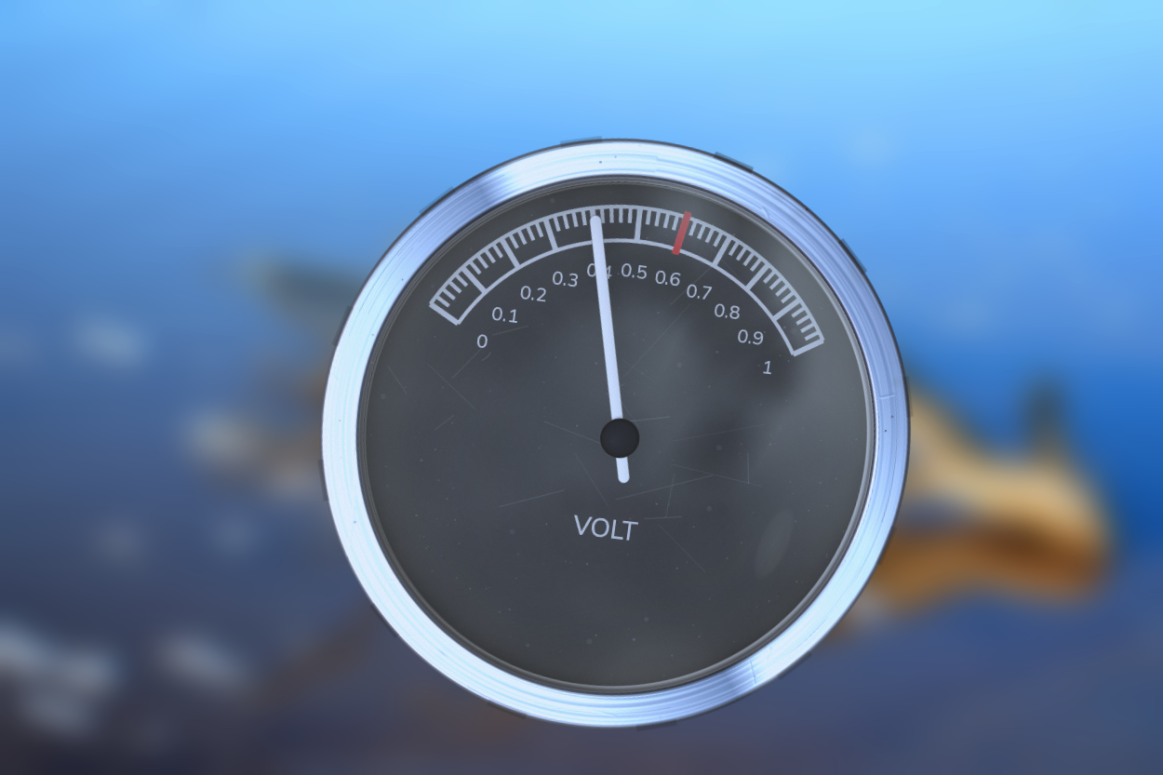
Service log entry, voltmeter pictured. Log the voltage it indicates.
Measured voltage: 0.4 V
